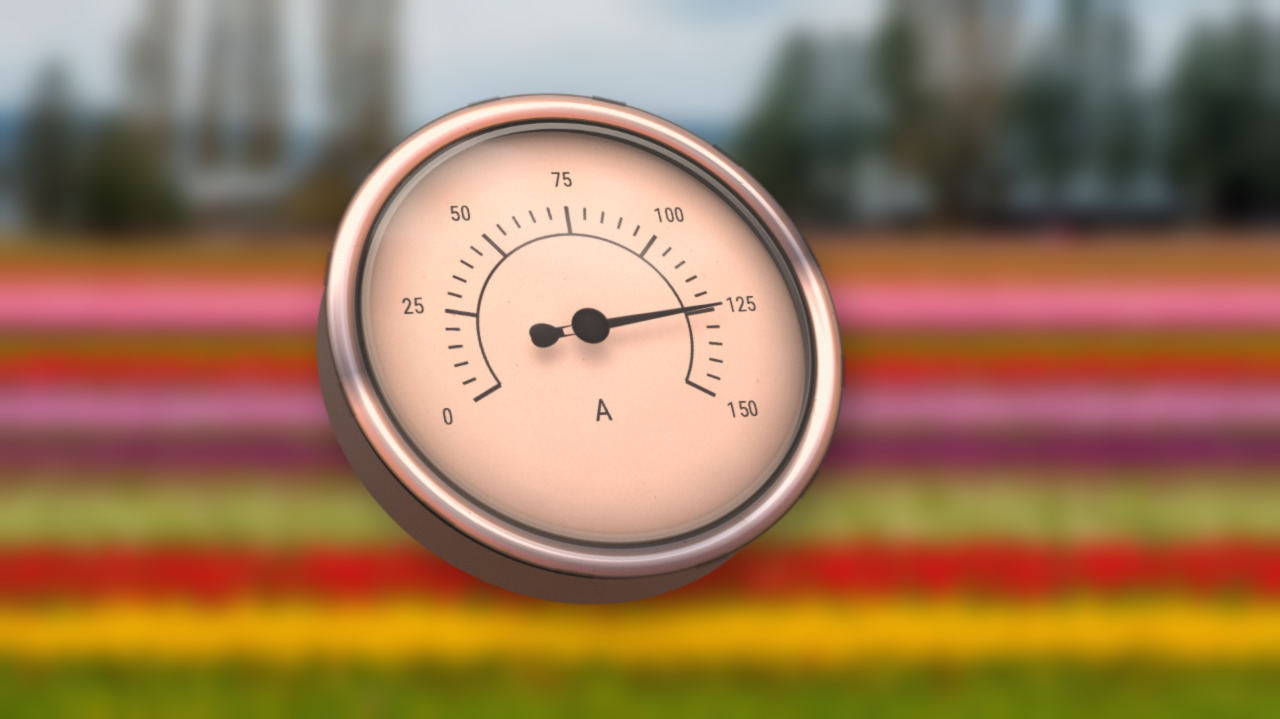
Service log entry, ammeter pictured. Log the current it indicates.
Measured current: 125 A
